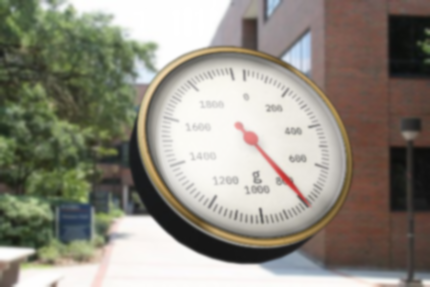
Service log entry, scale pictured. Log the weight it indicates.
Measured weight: 800 g
